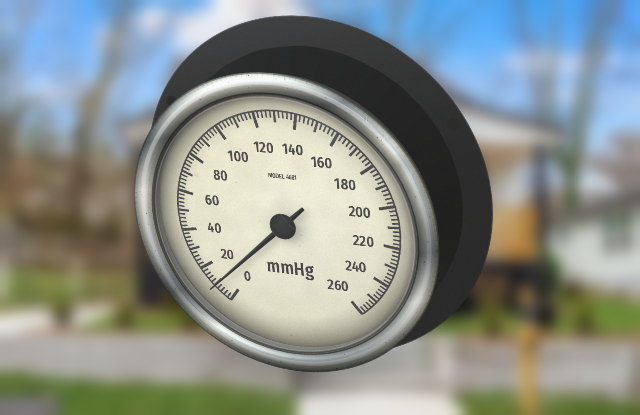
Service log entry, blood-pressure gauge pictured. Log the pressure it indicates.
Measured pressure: 10 mmHg
